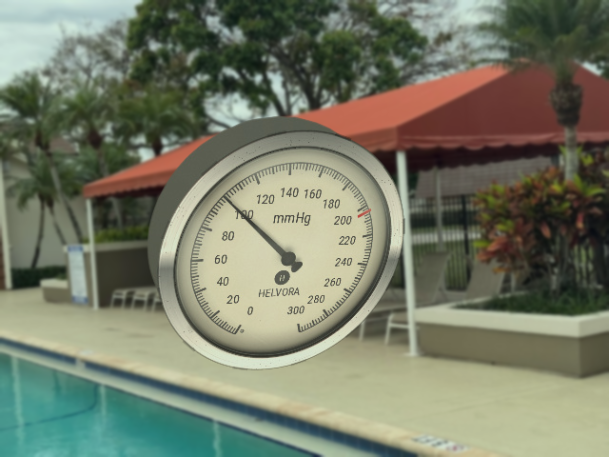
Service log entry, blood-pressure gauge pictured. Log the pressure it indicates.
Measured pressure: 100 mmHg
